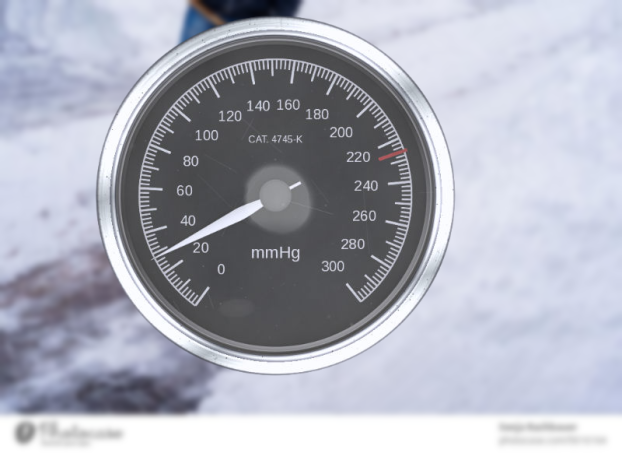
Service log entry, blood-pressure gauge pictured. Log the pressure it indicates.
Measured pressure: 28 mmHg
